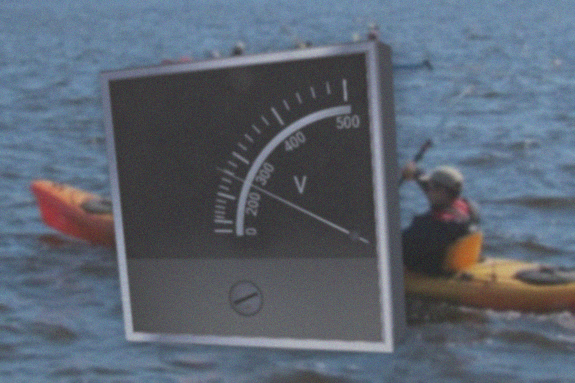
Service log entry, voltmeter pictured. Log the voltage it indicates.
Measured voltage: 260 V
